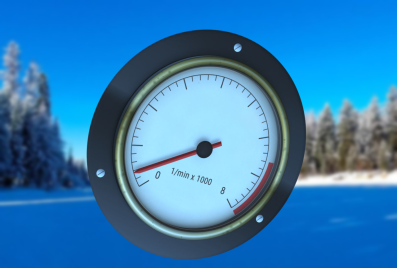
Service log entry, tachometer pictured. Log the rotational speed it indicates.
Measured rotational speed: 400 rpm
